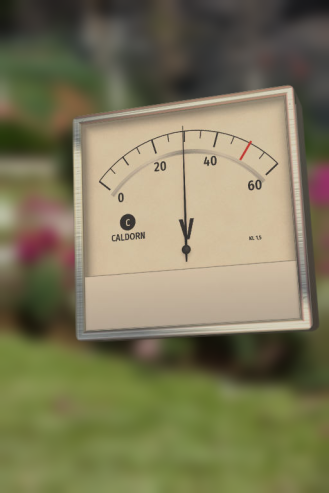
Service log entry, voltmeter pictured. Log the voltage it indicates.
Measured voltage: 30 V
